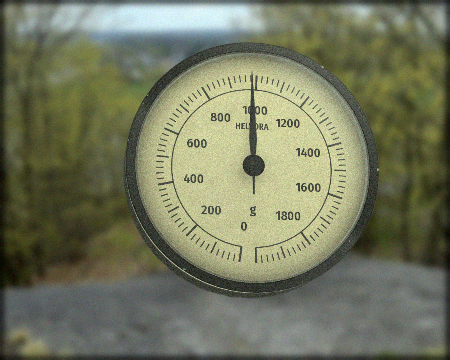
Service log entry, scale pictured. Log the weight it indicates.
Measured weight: 980 g
